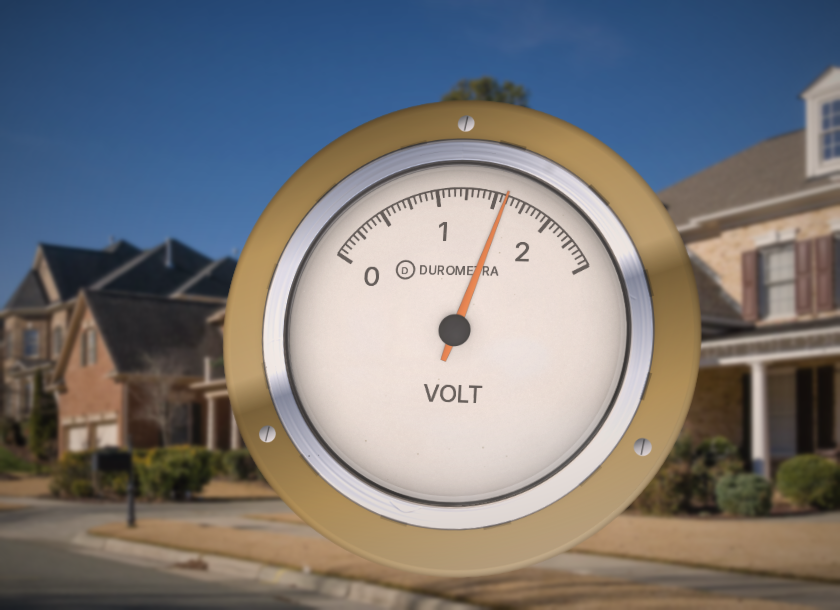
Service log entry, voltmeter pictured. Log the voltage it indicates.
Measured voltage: 1.6 V
